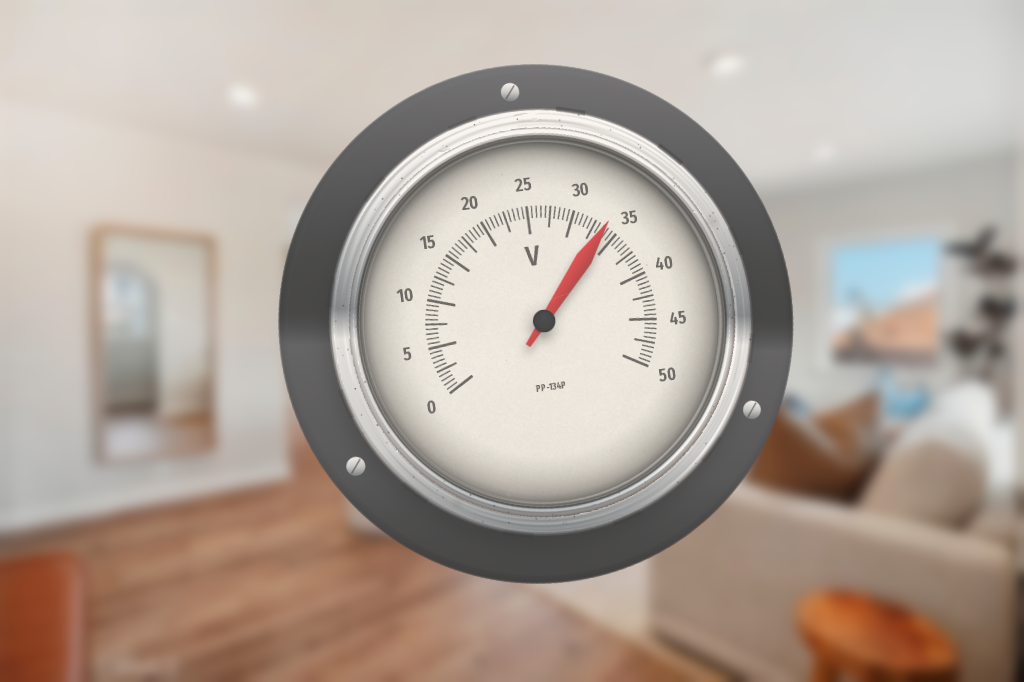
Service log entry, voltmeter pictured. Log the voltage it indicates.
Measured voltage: 33.5 V
